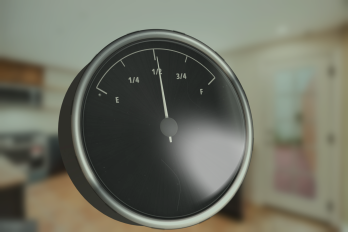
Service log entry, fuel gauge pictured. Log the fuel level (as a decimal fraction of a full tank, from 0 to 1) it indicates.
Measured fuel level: 0.5
